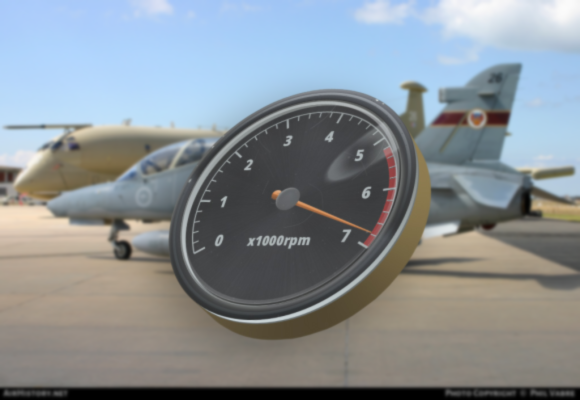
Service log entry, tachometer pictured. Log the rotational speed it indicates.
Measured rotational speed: 6800 rpm
